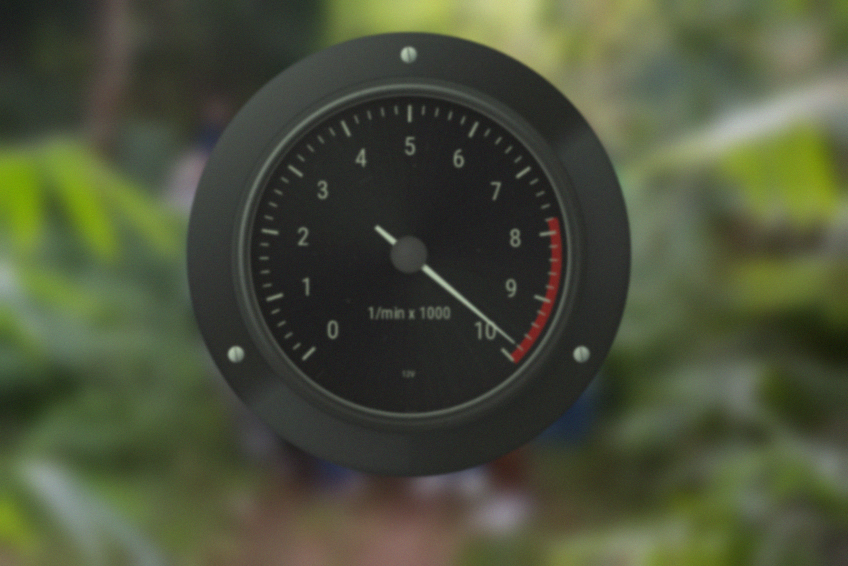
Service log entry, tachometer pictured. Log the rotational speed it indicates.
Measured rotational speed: 9800 rpm
